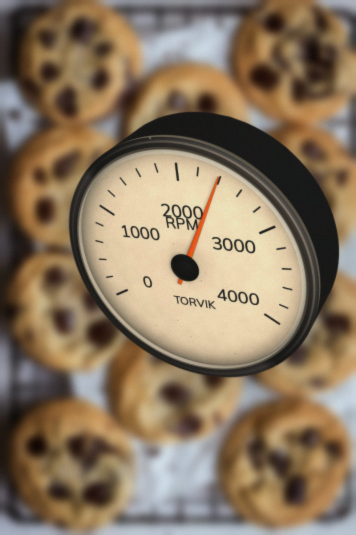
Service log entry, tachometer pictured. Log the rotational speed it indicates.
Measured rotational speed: 2400 rpm
